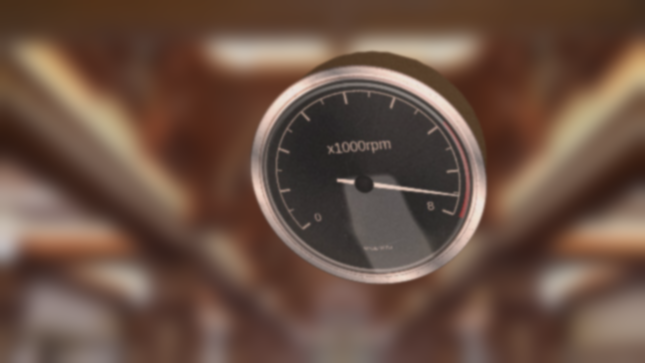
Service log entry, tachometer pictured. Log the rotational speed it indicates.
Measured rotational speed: 7500 rpm
